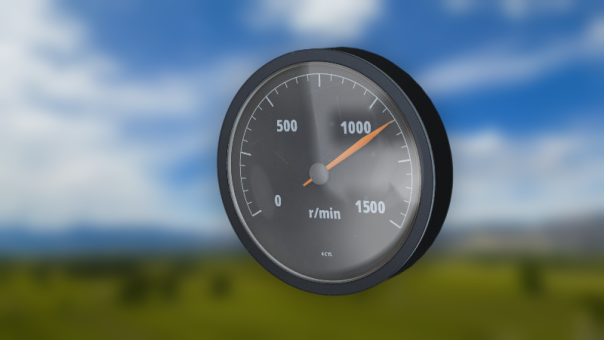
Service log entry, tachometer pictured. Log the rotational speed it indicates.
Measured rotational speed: 1100 rpm
